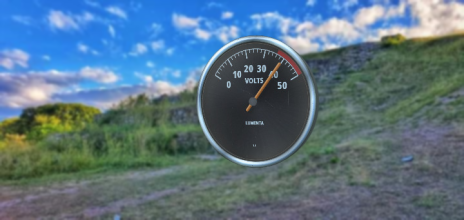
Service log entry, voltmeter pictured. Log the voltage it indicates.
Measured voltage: 40 V
